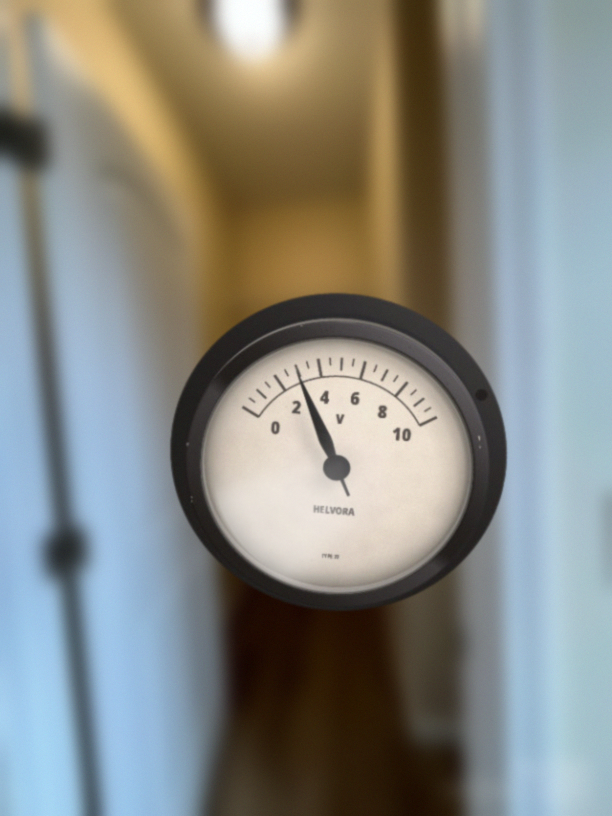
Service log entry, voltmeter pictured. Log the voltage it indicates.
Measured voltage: 3 V
